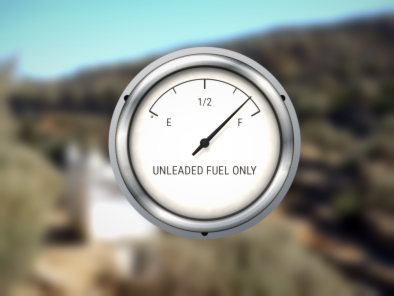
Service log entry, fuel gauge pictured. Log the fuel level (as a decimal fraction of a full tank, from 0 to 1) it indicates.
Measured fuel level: 0.875
